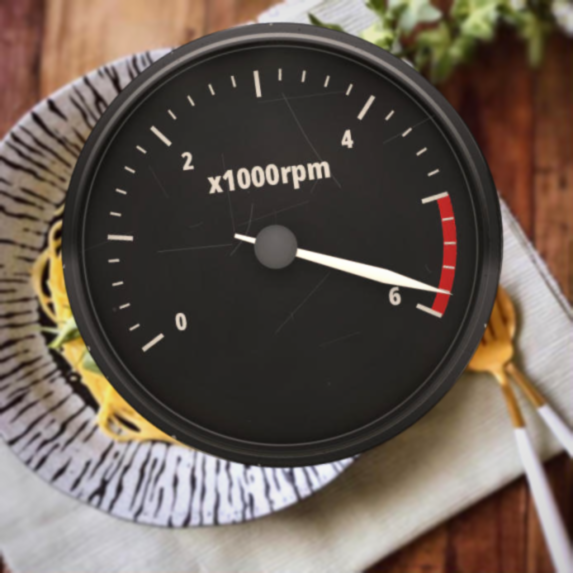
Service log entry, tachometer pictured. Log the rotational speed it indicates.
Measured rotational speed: 5800 rpm
